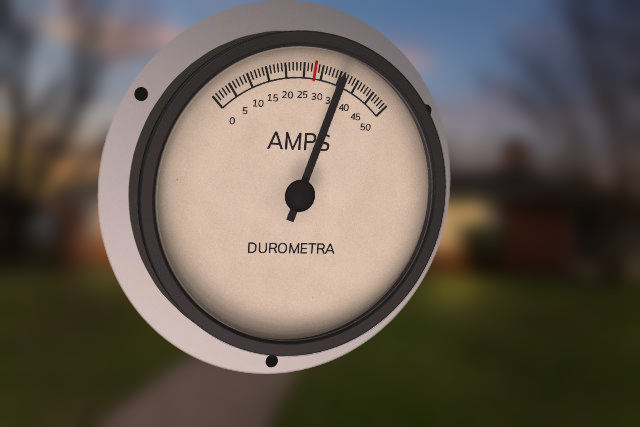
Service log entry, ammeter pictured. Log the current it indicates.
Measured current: 35 A
